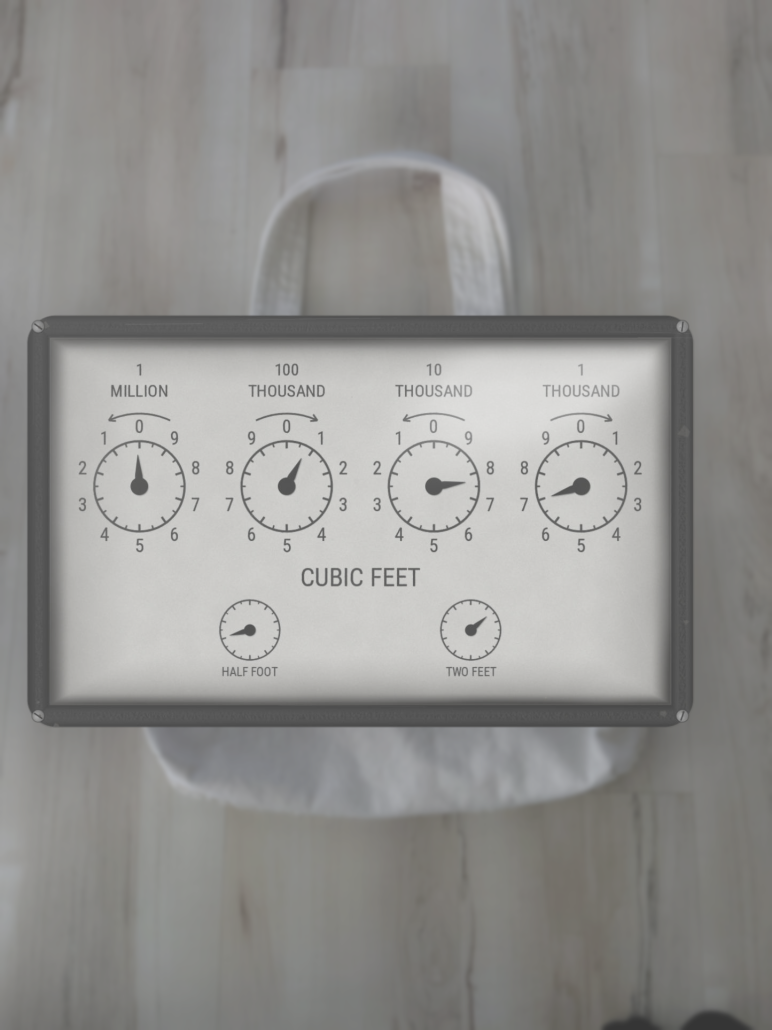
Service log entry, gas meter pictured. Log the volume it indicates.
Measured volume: 7700 ft³
